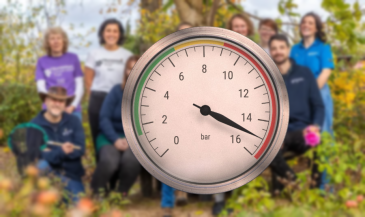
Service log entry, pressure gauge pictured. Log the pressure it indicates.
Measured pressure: 15 bar
